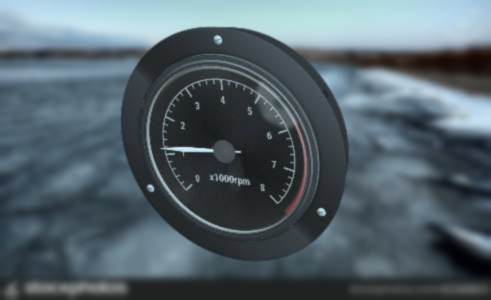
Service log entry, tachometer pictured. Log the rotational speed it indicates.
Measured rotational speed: 1200 rpm
